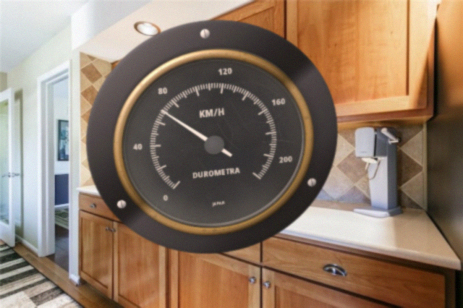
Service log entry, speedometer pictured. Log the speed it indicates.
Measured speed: 70 km/h
